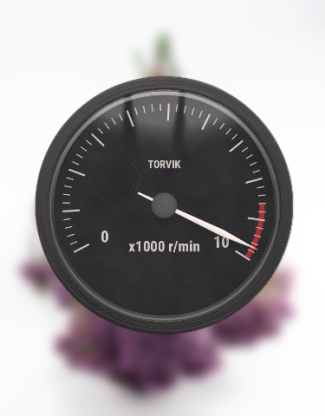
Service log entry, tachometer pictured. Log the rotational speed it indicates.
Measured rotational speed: 9700 rpm
